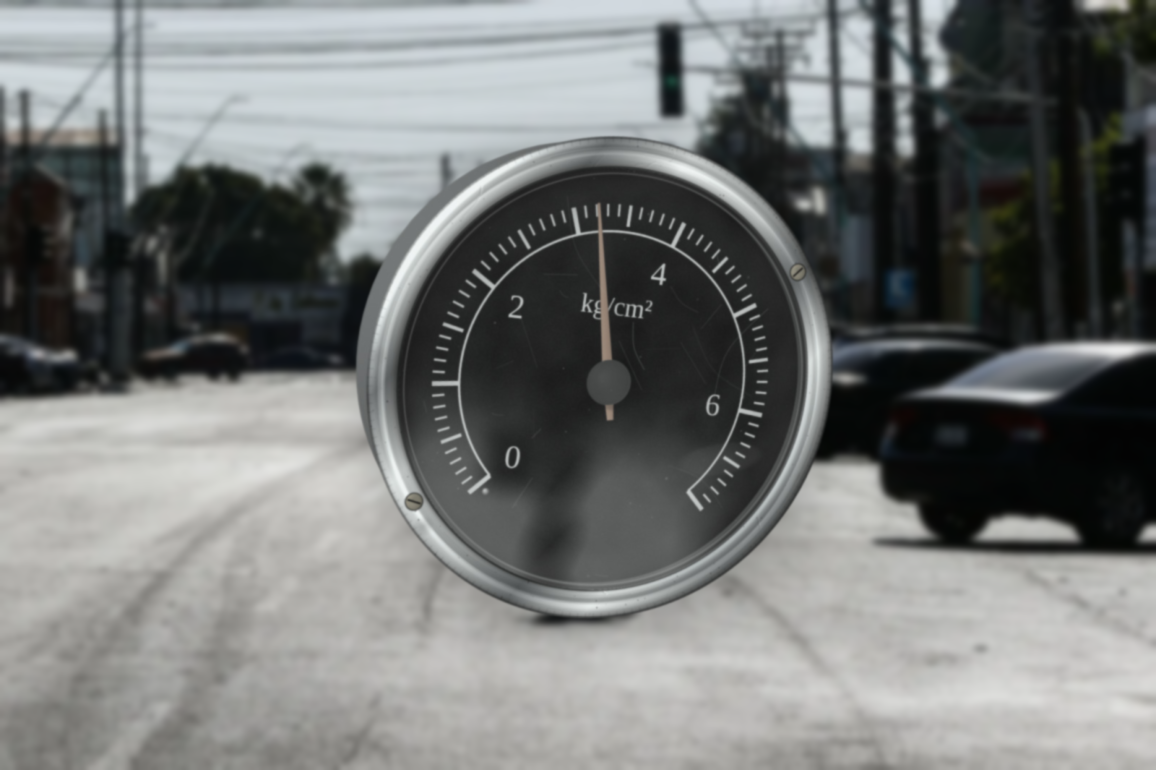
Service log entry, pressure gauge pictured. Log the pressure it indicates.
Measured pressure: 3.2 kg/cm²
